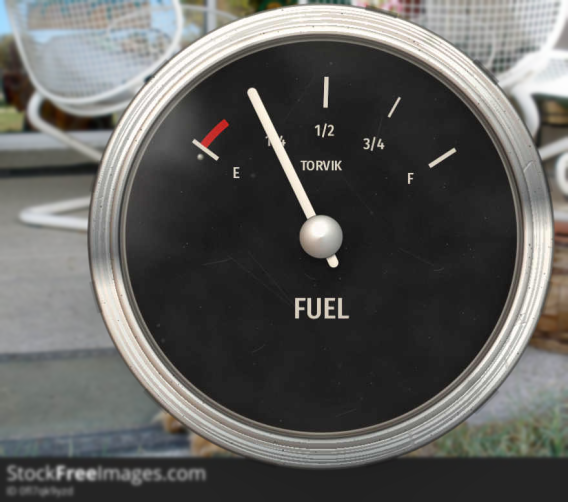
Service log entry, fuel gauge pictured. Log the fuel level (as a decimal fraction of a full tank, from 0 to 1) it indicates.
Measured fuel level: 0.25
